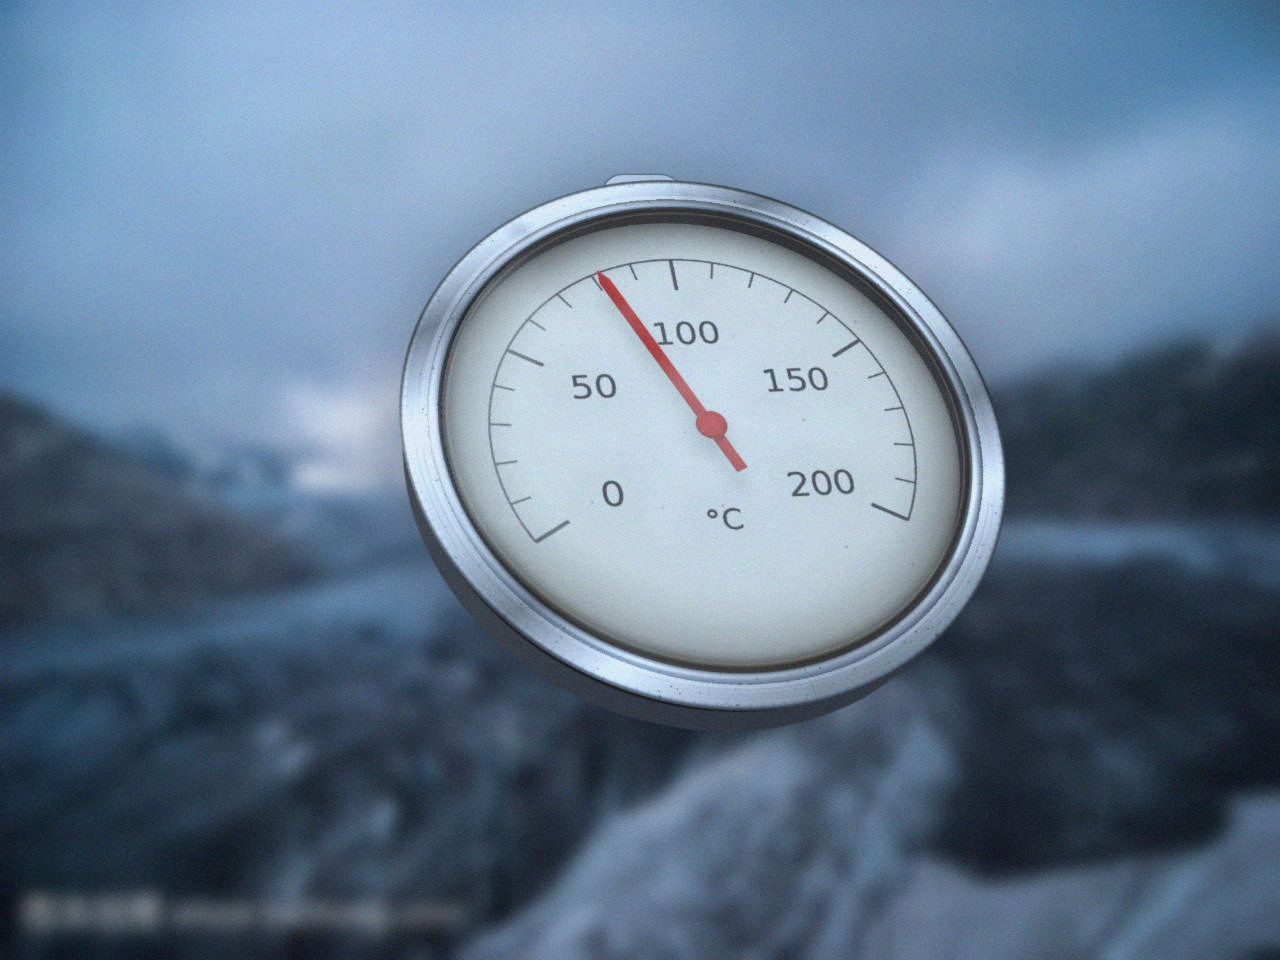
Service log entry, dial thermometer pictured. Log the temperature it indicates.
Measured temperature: 80 °C
